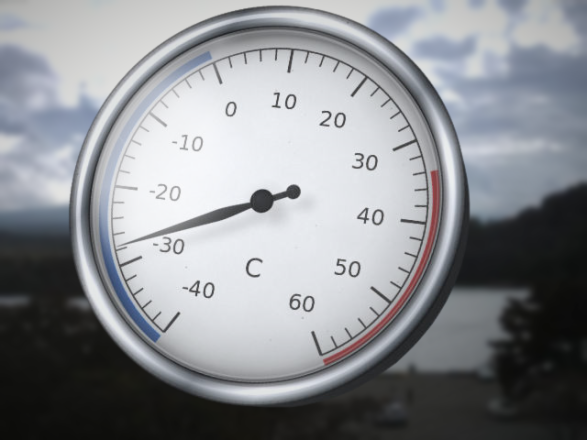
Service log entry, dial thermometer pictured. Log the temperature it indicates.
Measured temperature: -28 °C
